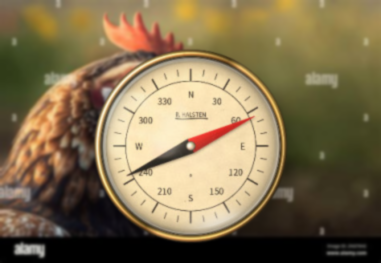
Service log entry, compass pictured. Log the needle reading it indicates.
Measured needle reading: 65 °
